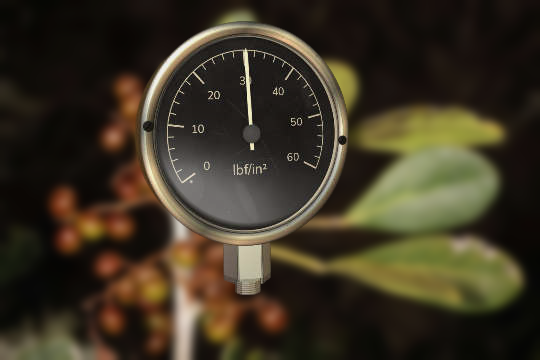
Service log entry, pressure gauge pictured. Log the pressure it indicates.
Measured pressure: 30 psi
